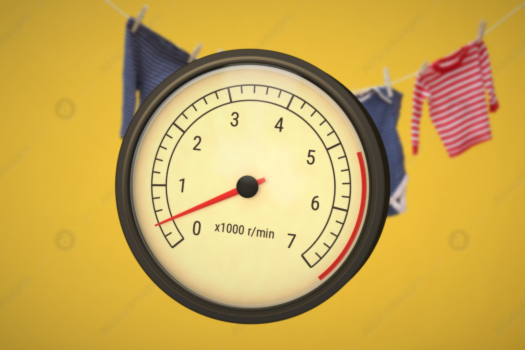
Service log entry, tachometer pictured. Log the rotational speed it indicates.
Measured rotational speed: 400 rpm
